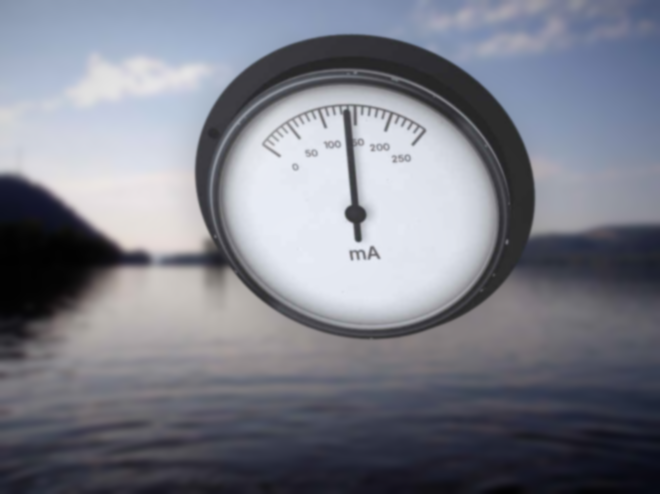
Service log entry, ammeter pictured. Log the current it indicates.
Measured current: 140 mA
